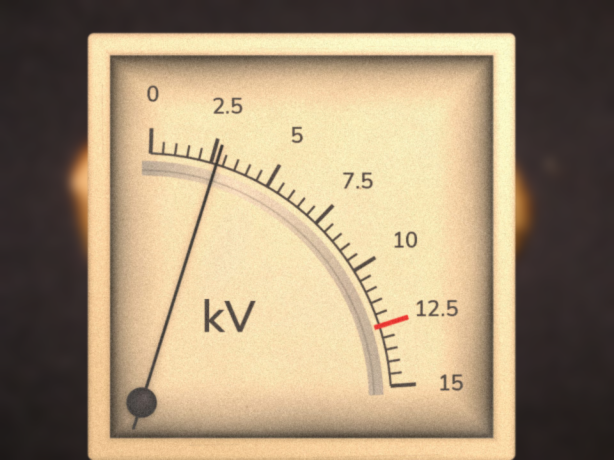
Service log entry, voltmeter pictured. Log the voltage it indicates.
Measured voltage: 2.75 kV
